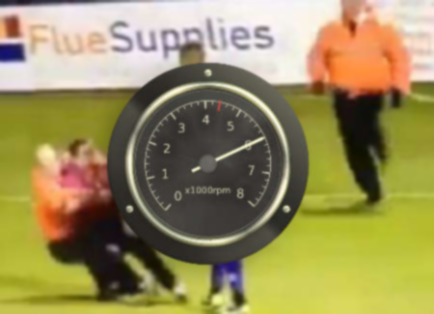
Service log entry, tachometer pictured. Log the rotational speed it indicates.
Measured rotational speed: 6000 rpm
